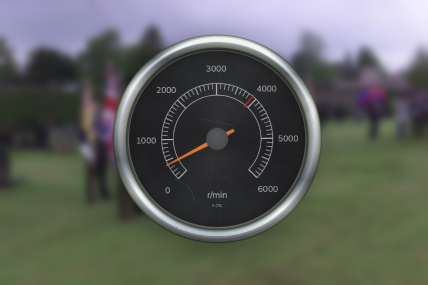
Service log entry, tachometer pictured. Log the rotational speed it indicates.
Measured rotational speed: 400 rpm
